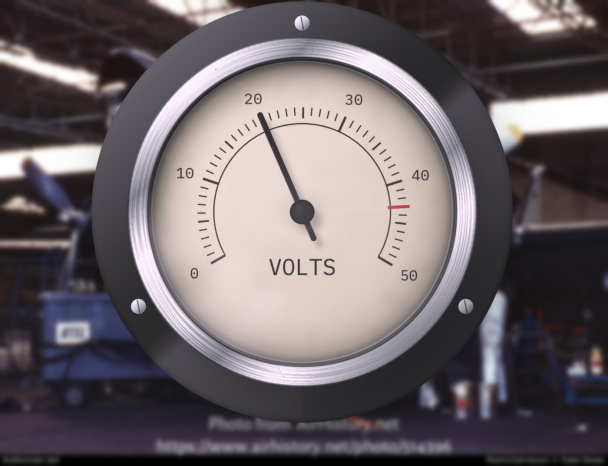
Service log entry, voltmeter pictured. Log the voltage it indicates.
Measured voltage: 20 V
